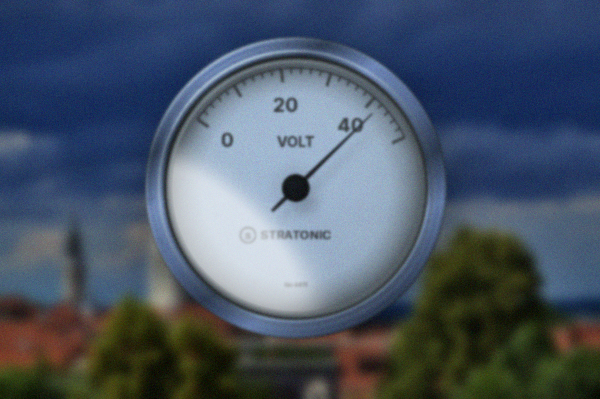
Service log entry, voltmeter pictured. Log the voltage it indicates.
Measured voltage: 42 V
